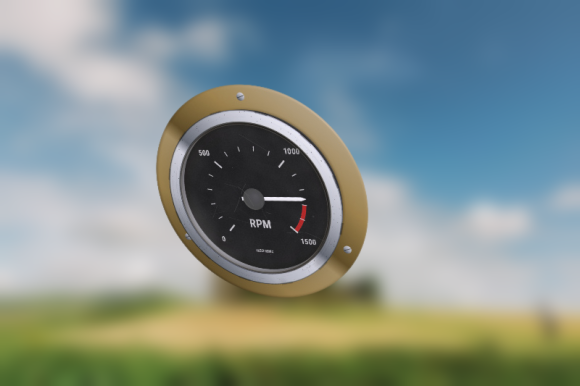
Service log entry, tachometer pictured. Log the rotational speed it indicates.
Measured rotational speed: 1250 rpm
